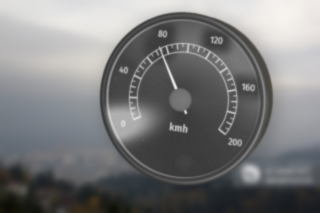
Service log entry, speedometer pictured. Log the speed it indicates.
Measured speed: 75 km/h
